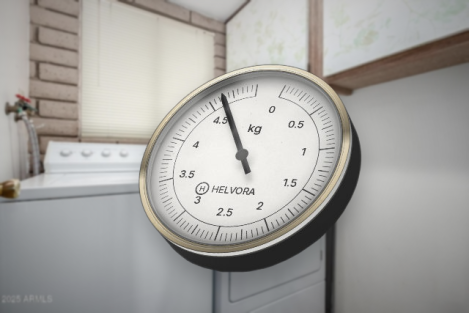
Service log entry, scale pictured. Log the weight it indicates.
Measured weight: 4.65 kg
